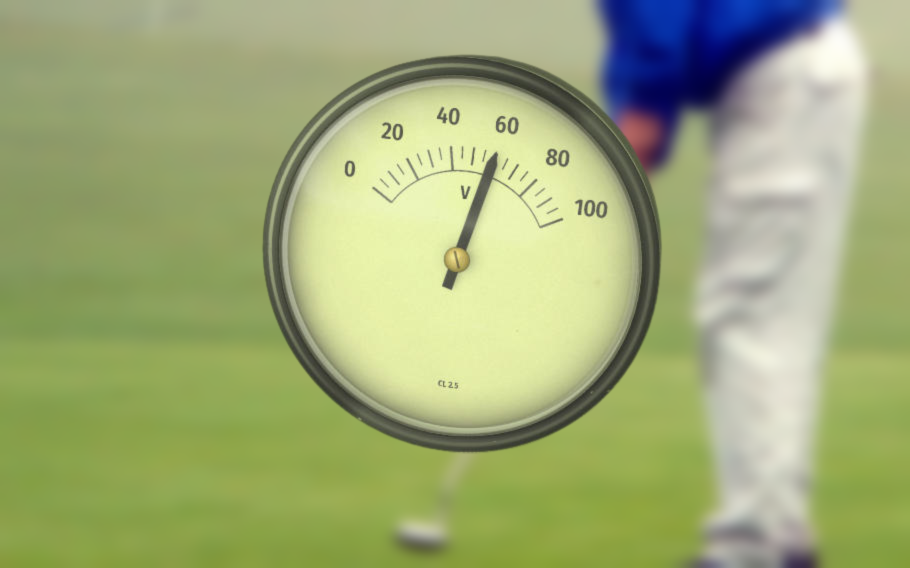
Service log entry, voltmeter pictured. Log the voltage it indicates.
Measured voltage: 60 V
